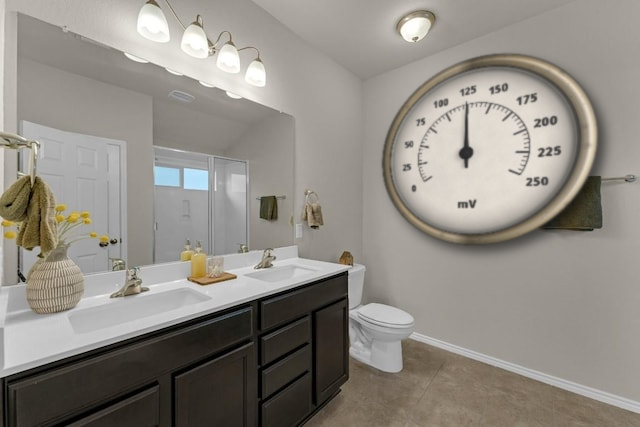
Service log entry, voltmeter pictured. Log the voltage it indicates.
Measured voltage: 125 mV
